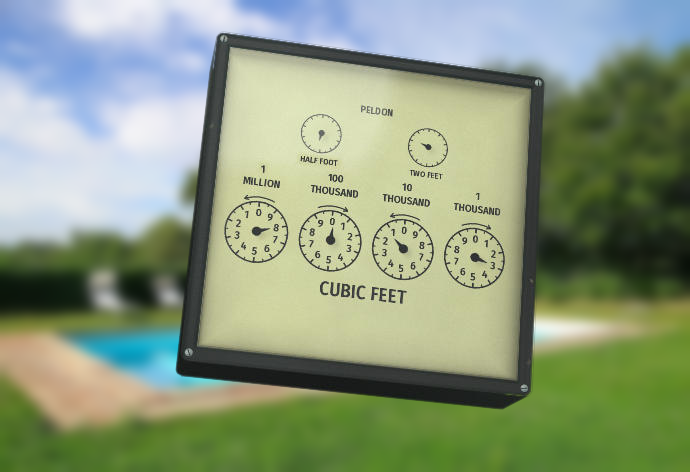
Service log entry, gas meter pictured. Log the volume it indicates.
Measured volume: 801300 ft³
